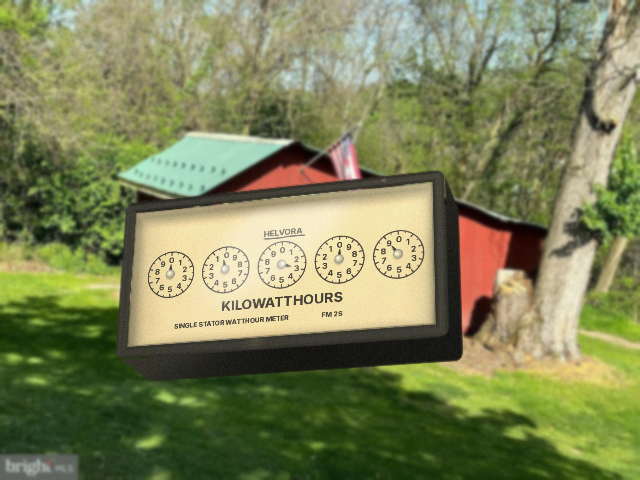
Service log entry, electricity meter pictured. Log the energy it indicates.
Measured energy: 299 kWh
